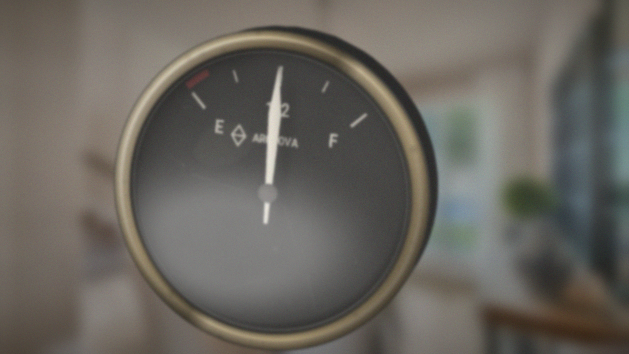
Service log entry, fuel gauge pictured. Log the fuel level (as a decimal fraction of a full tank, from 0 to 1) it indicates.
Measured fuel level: 0.5
